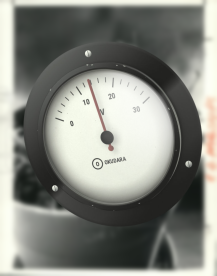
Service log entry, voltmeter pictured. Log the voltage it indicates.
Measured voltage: 14 V
